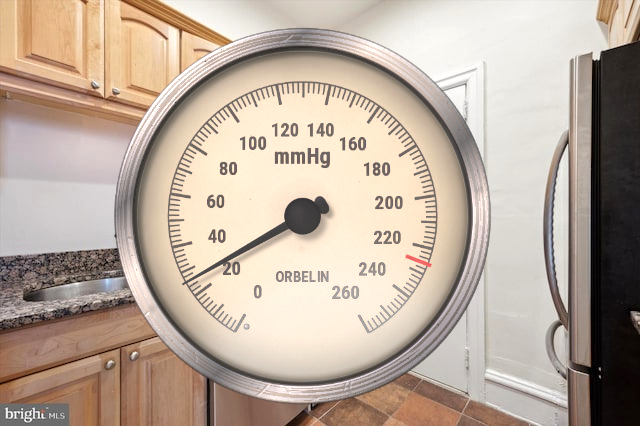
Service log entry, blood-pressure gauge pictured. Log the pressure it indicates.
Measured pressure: 26 mmHg
